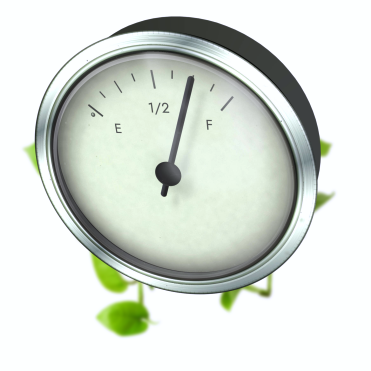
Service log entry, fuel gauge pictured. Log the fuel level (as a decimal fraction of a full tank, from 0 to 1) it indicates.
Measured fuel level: 0.75
